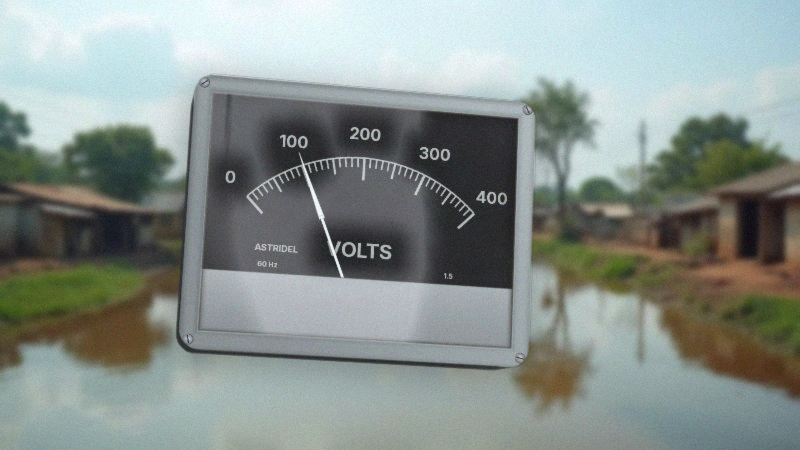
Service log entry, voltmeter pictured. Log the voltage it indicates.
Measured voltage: 100 V
